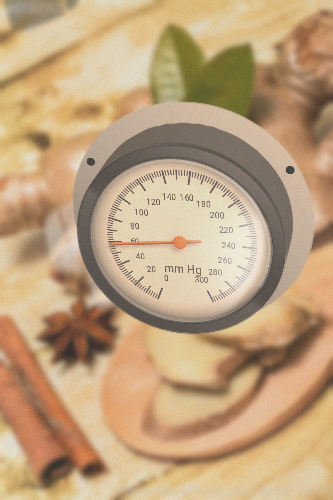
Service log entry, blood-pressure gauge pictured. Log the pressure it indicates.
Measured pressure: 60 mmHg
